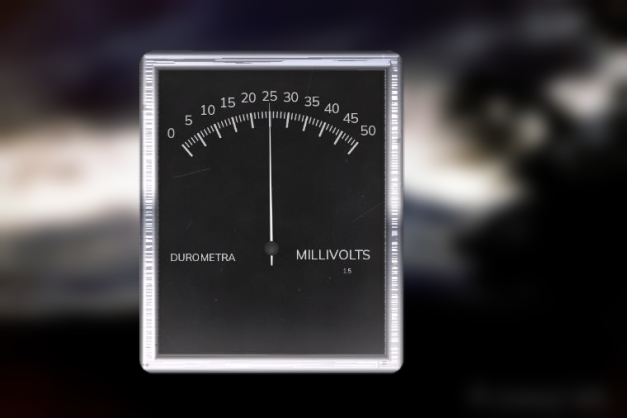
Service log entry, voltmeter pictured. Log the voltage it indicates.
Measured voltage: 25 mV
